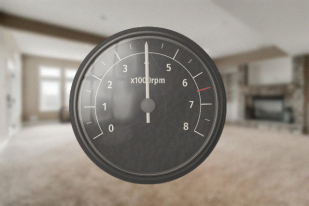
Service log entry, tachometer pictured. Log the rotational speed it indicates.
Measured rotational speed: 4000 rpm
